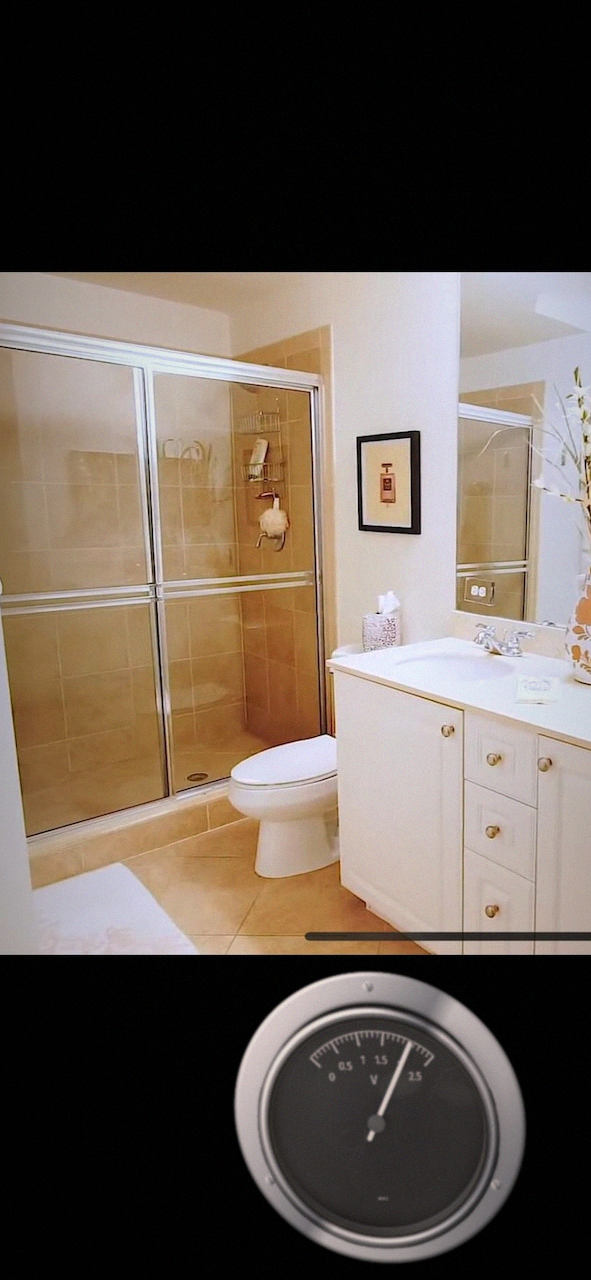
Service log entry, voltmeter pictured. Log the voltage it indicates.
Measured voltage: 2 V
